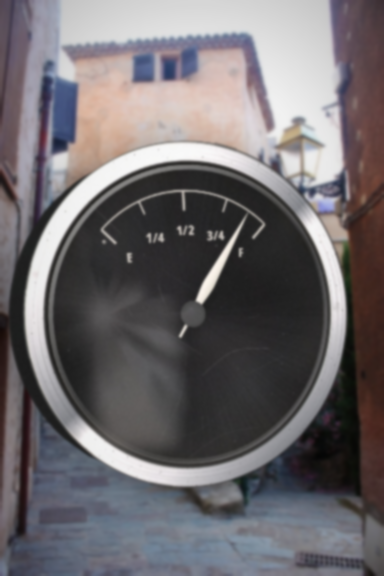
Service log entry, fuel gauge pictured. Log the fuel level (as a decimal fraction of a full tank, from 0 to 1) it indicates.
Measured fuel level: 0.875
